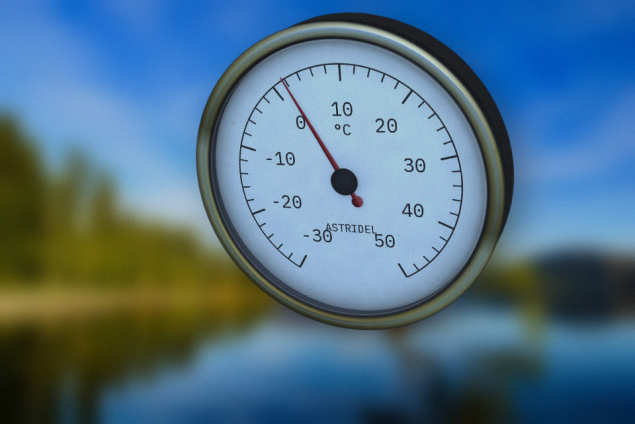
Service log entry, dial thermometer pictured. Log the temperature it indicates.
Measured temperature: 2 °C
